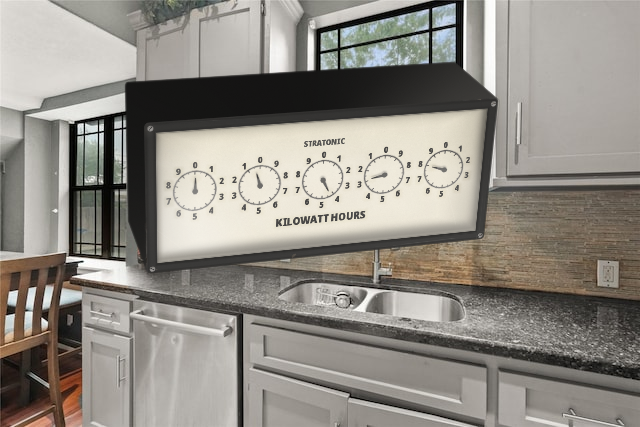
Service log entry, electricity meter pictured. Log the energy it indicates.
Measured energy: 428 kWh
